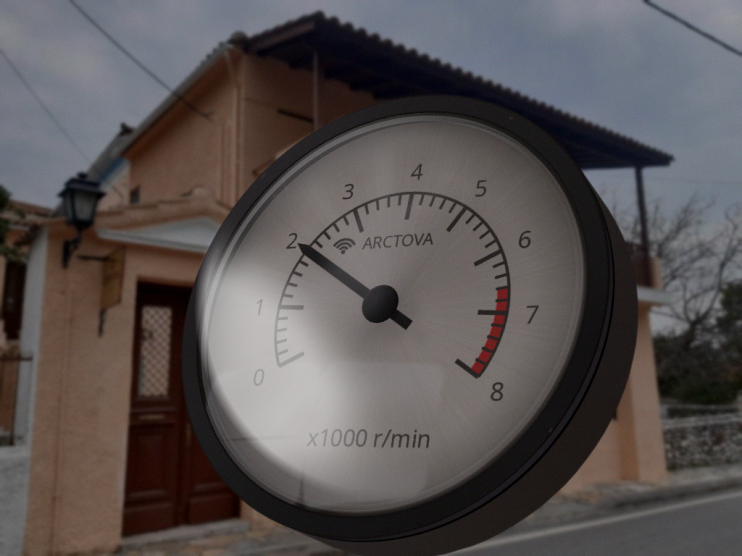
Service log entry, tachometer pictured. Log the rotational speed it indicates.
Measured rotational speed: 2000 rpm
